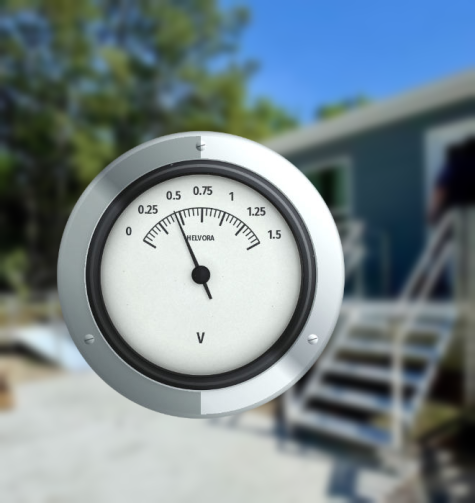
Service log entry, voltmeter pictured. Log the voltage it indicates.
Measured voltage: 0.45 V
